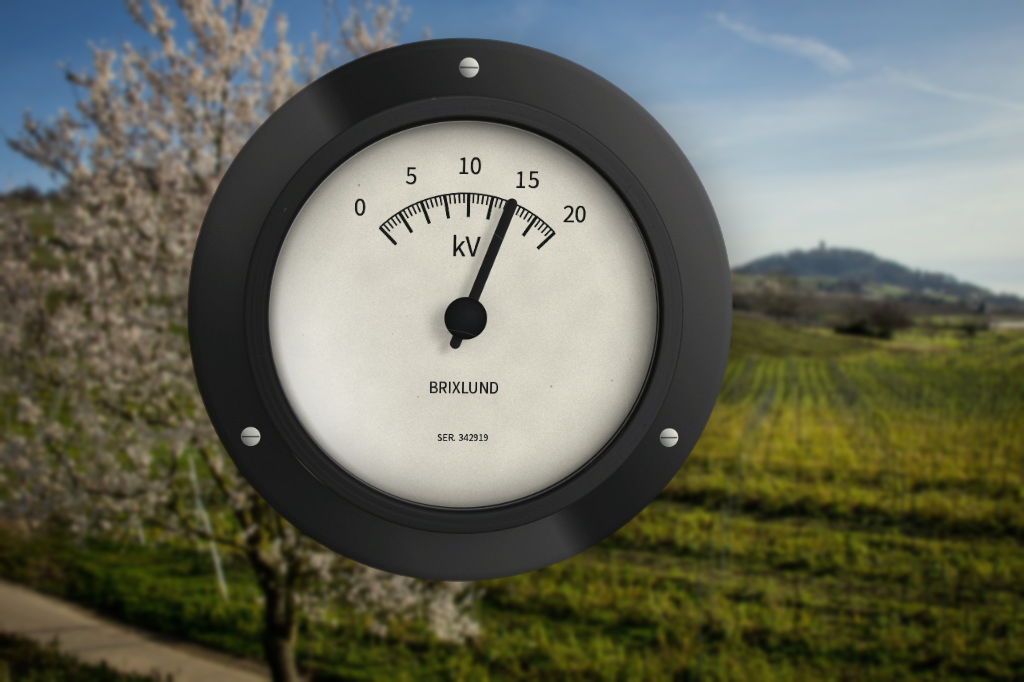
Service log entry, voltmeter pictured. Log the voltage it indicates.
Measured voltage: 14.5 kV
